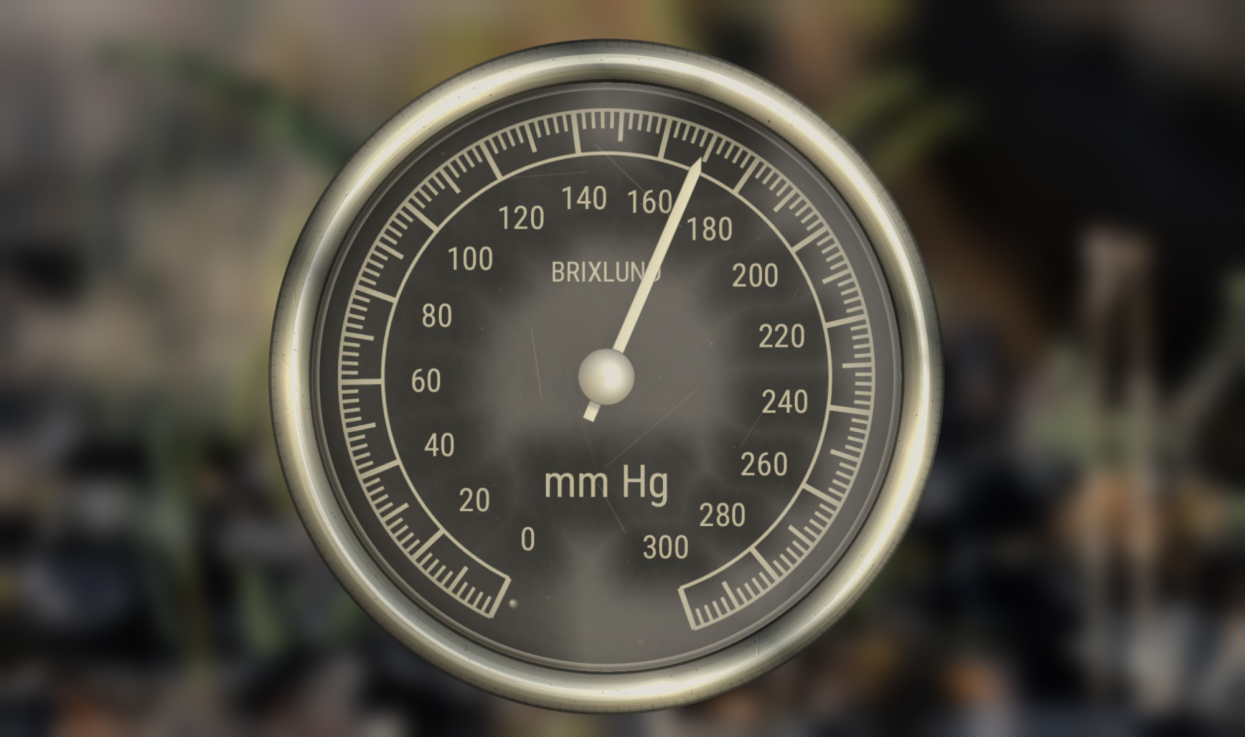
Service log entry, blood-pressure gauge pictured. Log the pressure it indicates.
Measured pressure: 169 mmHg
